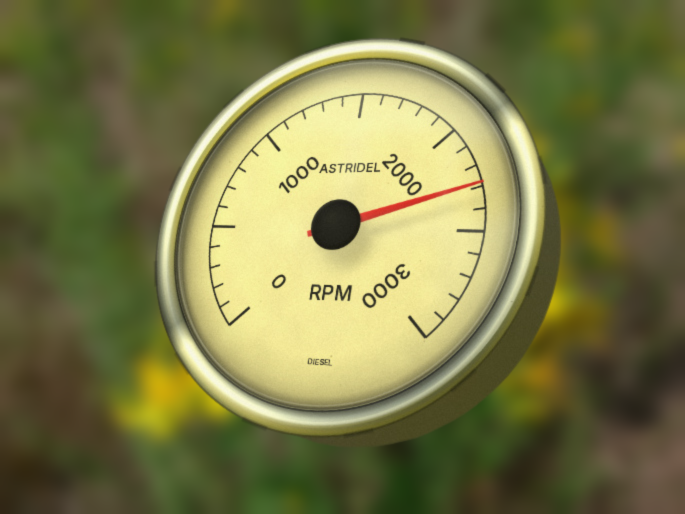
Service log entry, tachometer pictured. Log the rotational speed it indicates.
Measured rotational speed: 2300 rpm
